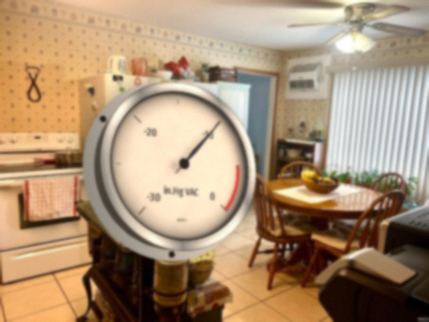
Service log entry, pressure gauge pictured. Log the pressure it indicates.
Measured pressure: -10 inHg
